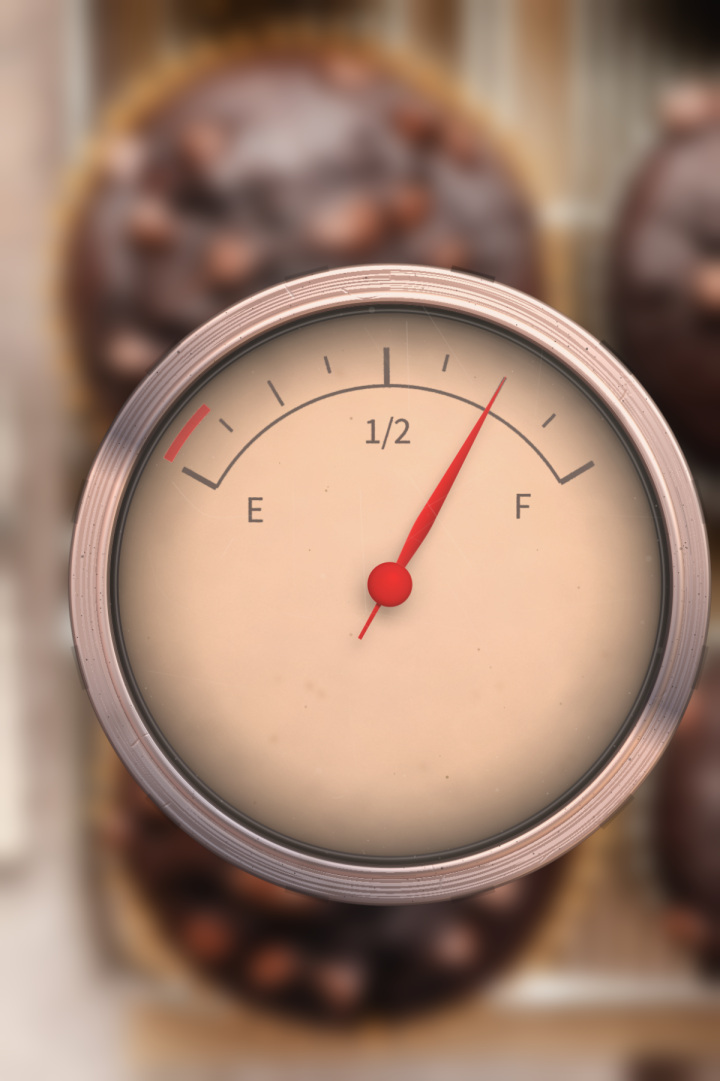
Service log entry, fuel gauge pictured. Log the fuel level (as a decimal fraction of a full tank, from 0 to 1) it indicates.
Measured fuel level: 0.75
